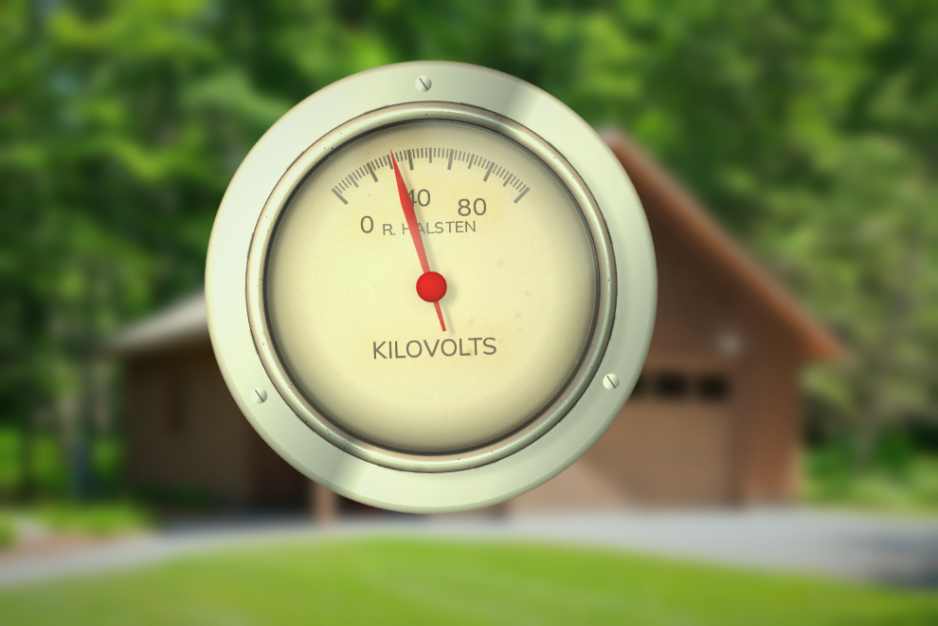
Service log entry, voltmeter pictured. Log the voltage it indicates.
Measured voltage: 32 kV
